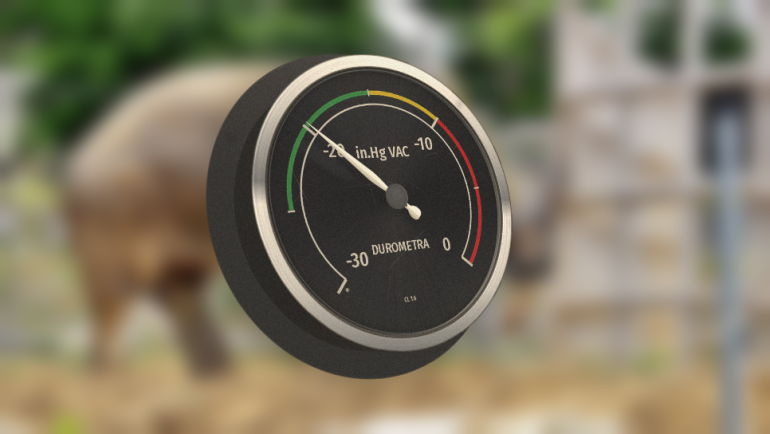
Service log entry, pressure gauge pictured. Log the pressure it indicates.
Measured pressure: -20 inHg
